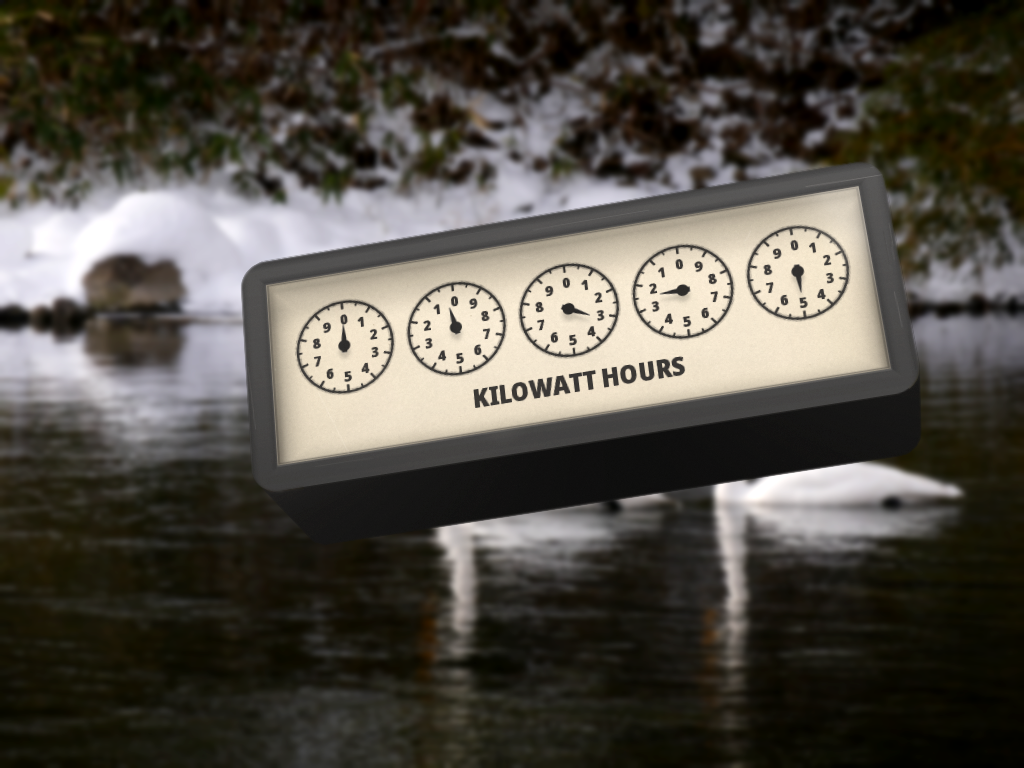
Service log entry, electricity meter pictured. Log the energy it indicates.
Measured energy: 325 kWh
